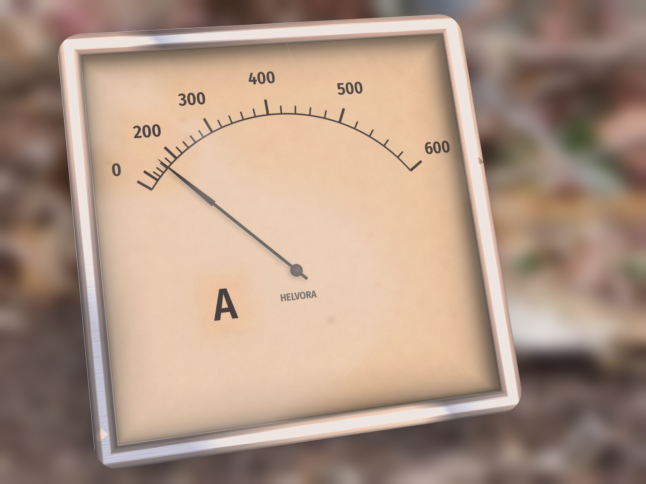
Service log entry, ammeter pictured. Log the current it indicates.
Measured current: 160 A
